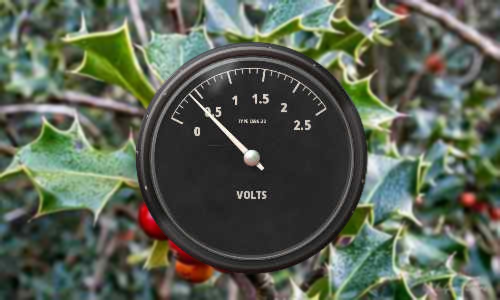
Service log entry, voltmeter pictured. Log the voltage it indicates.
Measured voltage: 0.4 V
